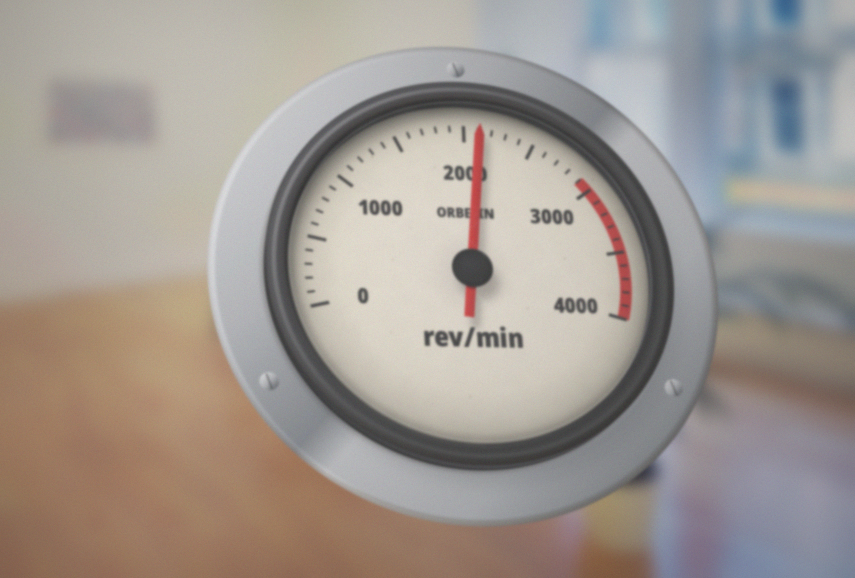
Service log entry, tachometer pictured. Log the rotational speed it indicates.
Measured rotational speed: 2100 rpm
